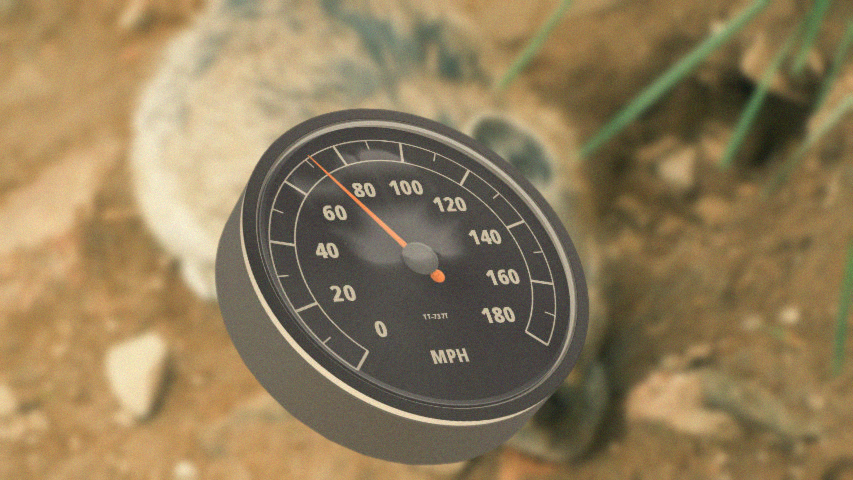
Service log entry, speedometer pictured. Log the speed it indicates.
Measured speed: 70 mph
